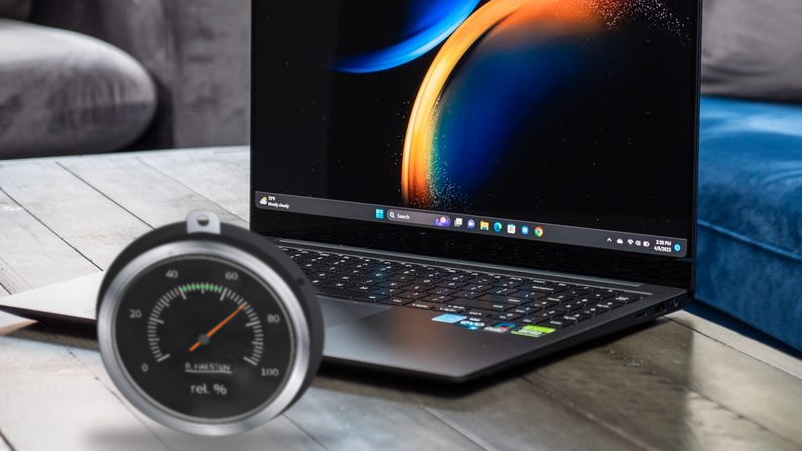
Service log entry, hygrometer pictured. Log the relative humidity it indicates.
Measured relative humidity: 70 %
